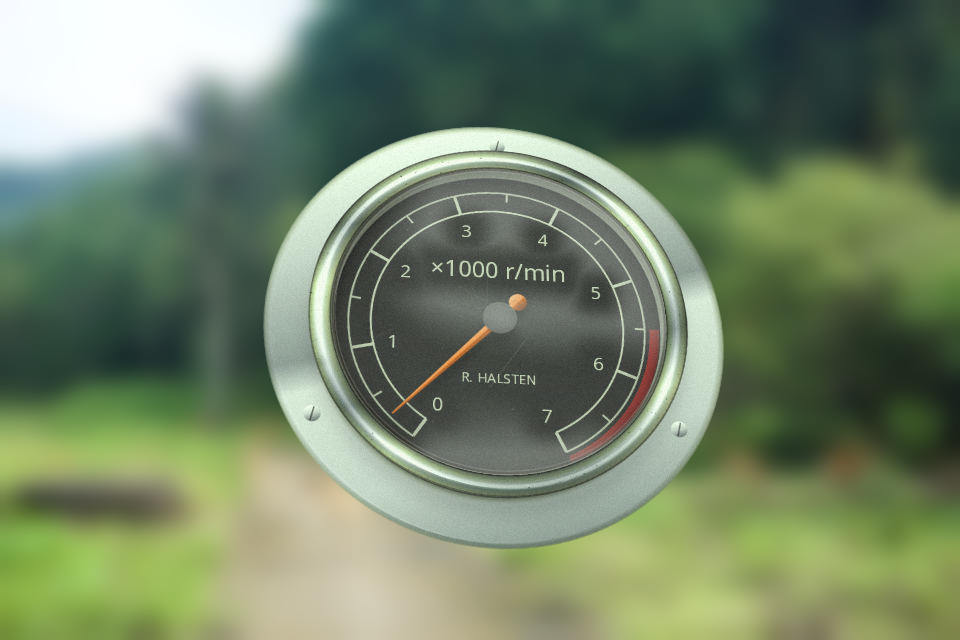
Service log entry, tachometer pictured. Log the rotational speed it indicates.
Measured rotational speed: 250 rpm
